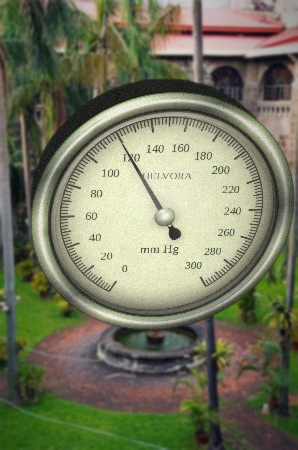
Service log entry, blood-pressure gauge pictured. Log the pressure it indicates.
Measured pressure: 120 mmHg
